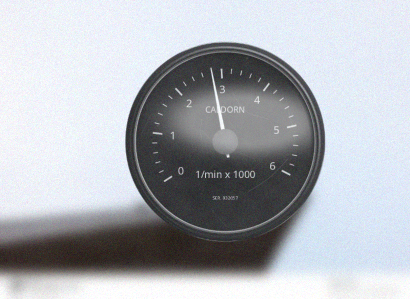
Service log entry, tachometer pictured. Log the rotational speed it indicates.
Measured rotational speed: 2800 rpm
